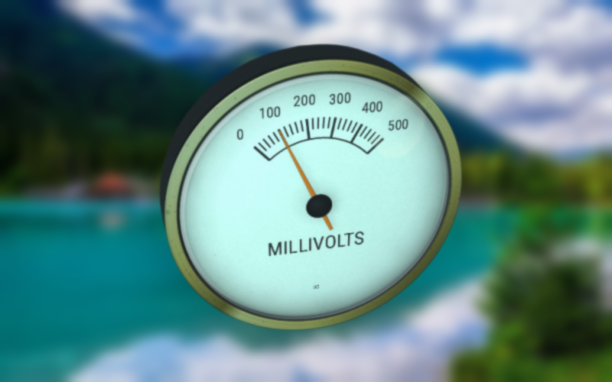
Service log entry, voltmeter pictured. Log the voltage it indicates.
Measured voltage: 100 mV
